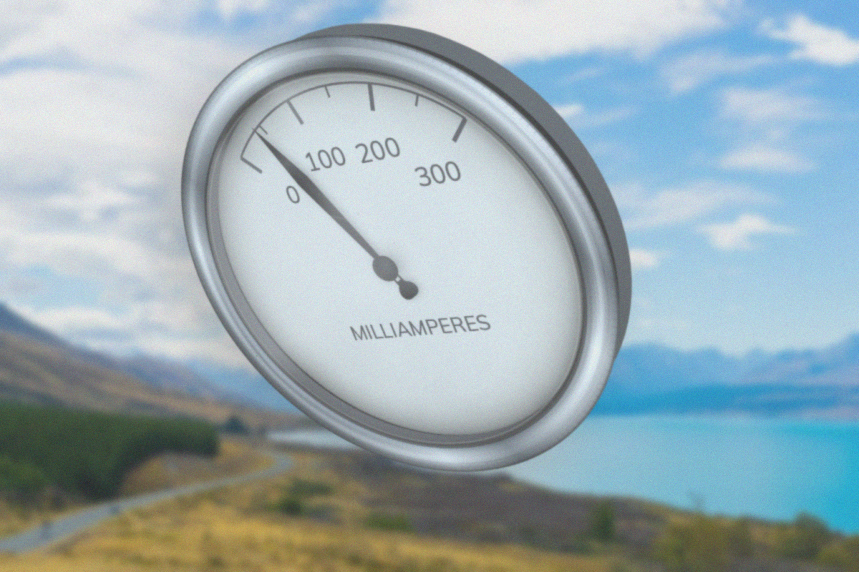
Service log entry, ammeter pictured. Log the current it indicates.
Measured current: 50 mA
